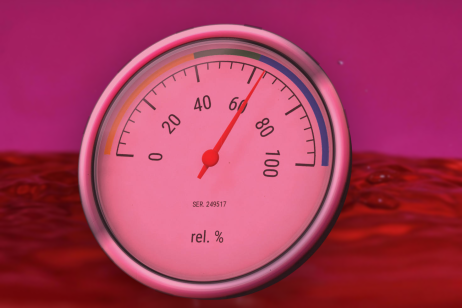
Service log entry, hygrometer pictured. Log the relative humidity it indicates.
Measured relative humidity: 64 %
